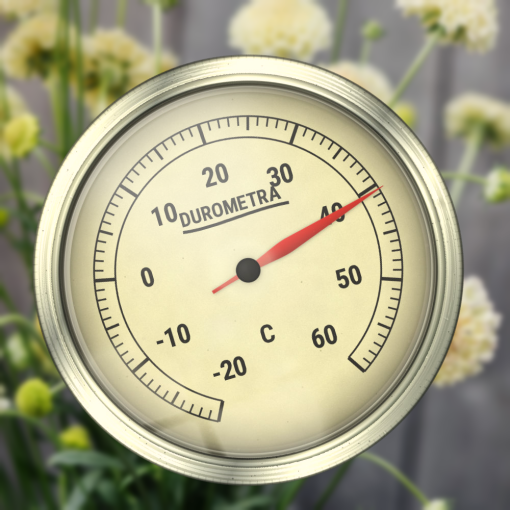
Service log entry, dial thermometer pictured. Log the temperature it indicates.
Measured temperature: 40.5 °C
